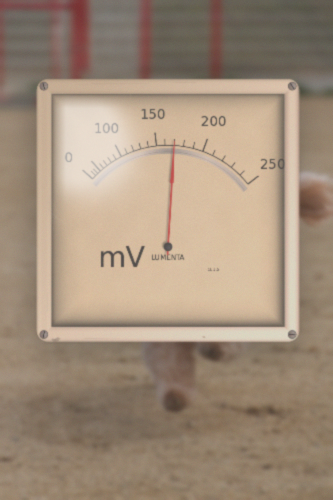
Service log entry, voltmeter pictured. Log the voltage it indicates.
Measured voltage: 170 mV
